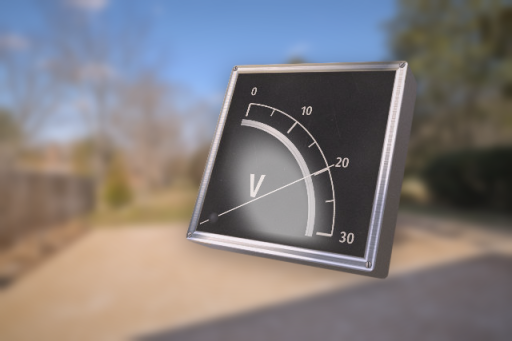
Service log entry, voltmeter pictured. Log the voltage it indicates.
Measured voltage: 20 V
